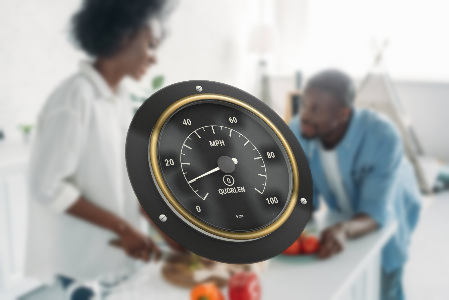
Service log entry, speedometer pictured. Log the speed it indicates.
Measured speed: 10 mph
